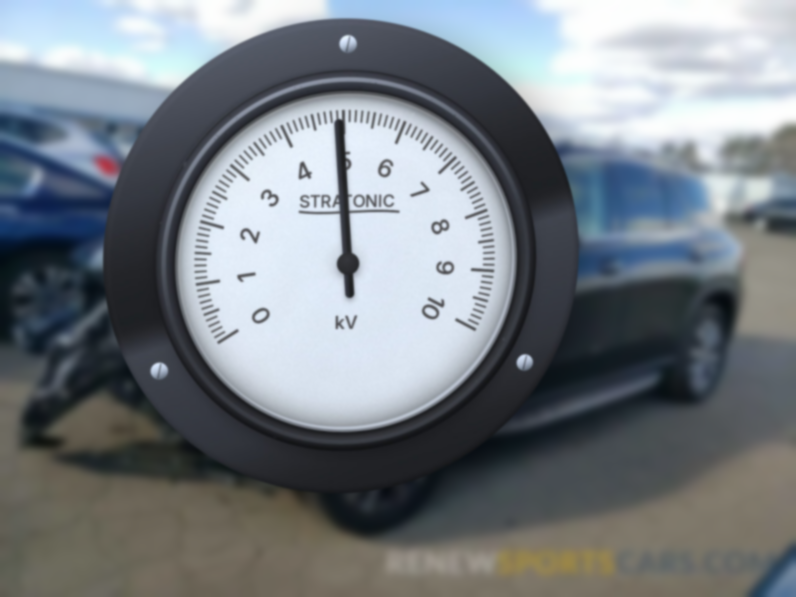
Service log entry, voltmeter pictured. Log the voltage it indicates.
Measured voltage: 4.9 kV
